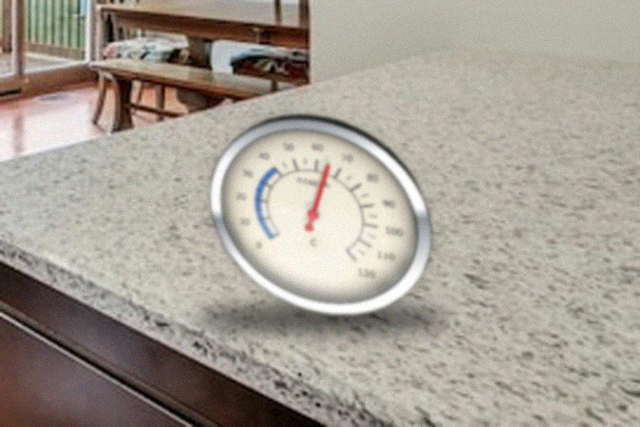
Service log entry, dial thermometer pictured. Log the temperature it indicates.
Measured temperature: 65 °C
